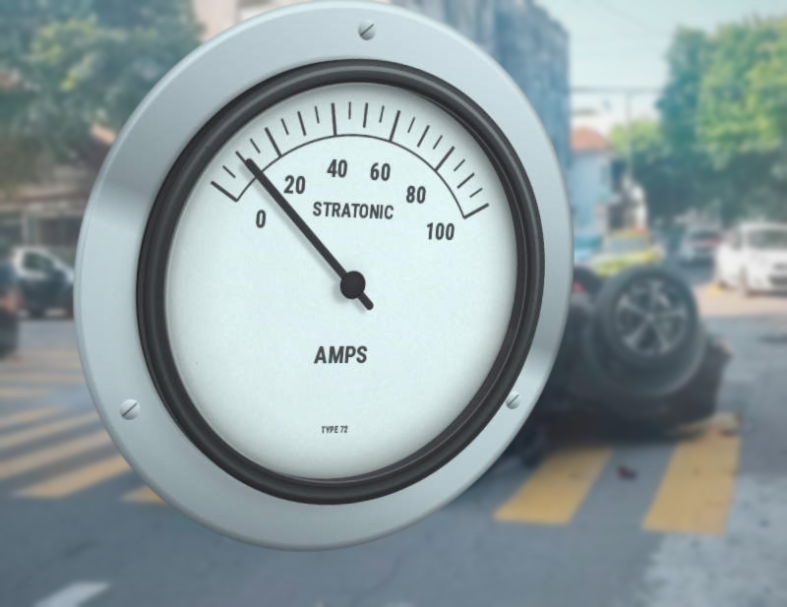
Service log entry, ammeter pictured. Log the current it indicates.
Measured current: 10 A
